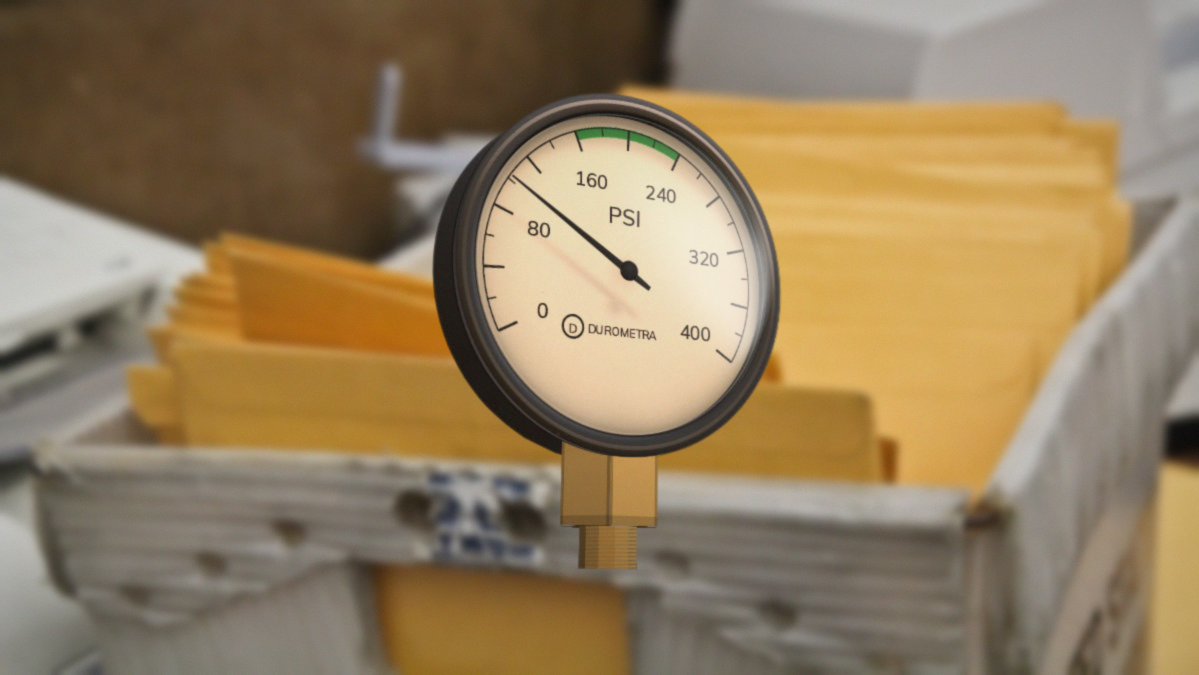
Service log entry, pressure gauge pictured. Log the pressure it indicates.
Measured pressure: 100 psi
